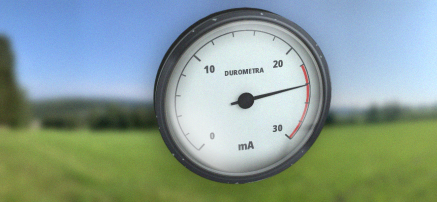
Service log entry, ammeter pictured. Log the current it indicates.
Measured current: 24 mA
